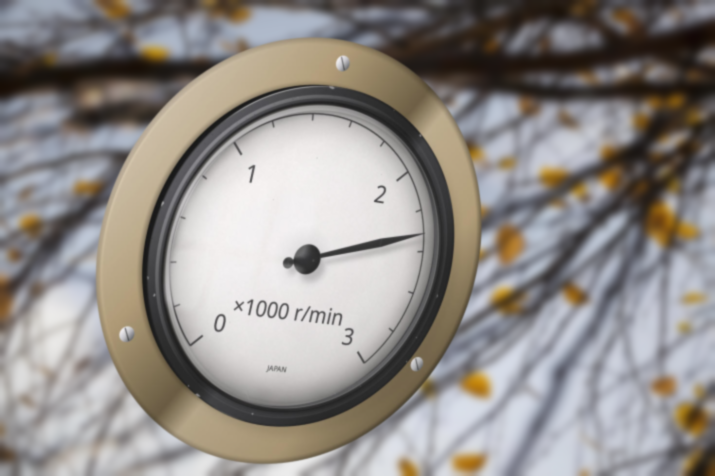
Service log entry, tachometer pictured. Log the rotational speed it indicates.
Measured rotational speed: 2300 rpm
